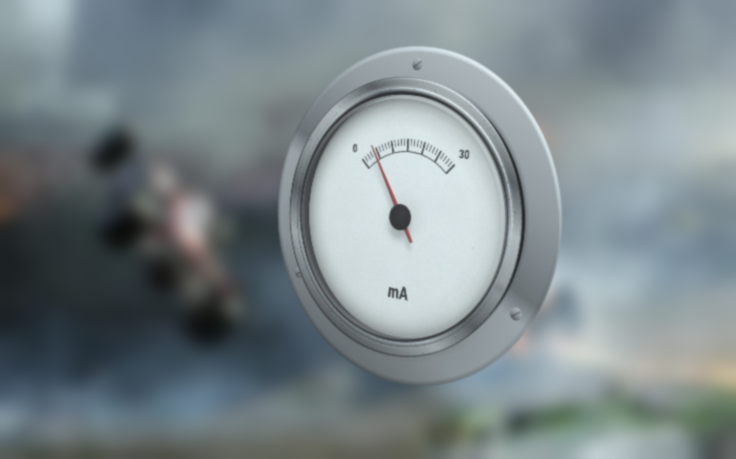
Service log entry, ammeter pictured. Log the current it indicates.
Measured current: 5 mA
